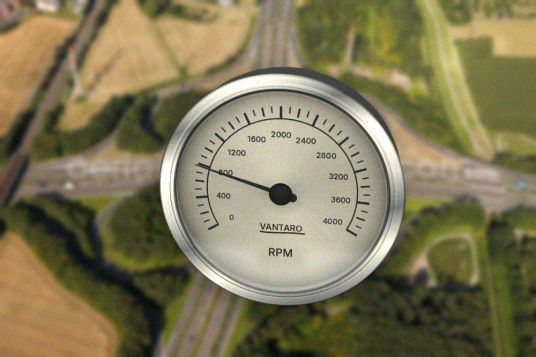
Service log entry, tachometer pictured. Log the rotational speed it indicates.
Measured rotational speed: 800 rpm
